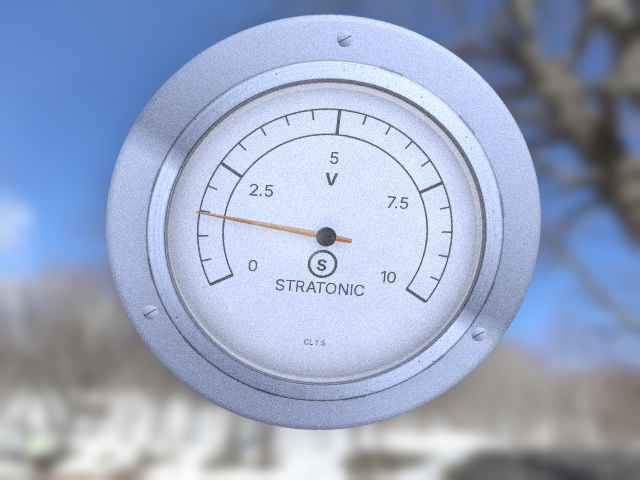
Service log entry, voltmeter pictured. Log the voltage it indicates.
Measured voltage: 1.5 V
